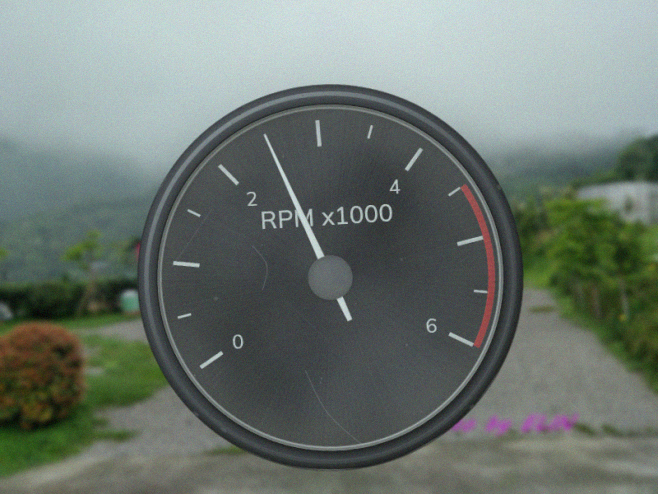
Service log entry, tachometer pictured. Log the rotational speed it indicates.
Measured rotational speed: 2500 rpm
